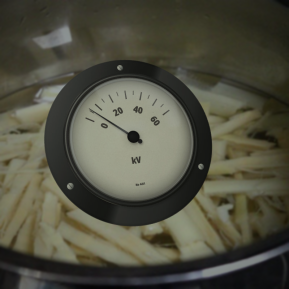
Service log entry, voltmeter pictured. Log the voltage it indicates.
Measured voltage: 5 kV
